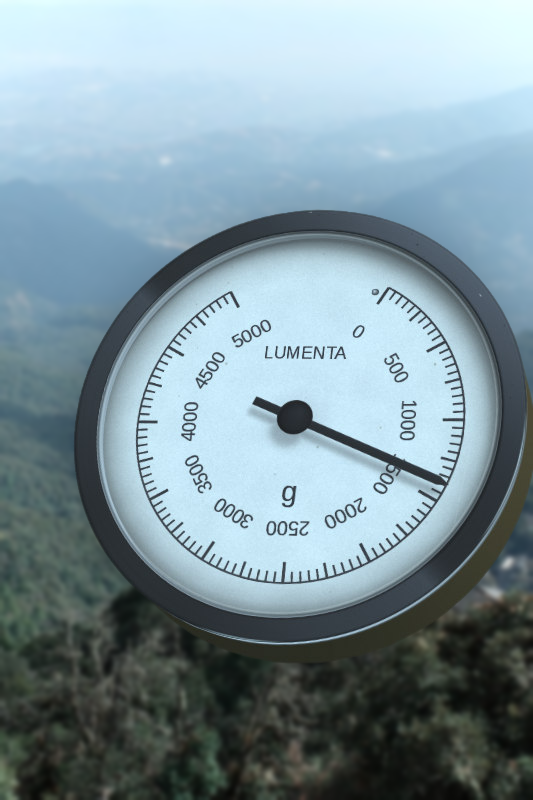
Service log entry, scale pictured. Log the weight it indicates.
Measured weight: 1400 g
